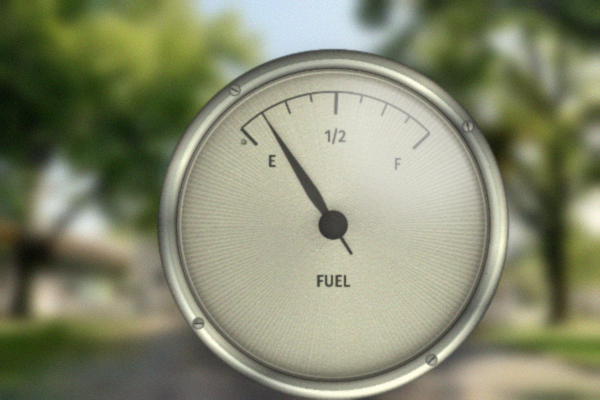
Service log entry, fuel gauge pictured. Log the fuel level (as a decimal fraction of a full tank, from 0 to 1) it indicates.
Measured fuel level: 0.125
